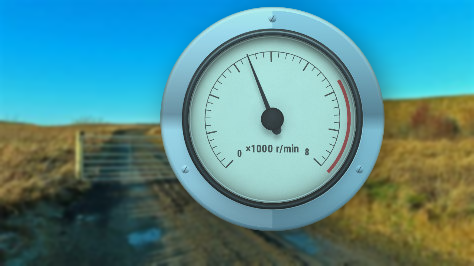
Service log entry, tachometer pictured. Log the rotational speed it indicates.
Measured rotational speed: 3400 rpm
